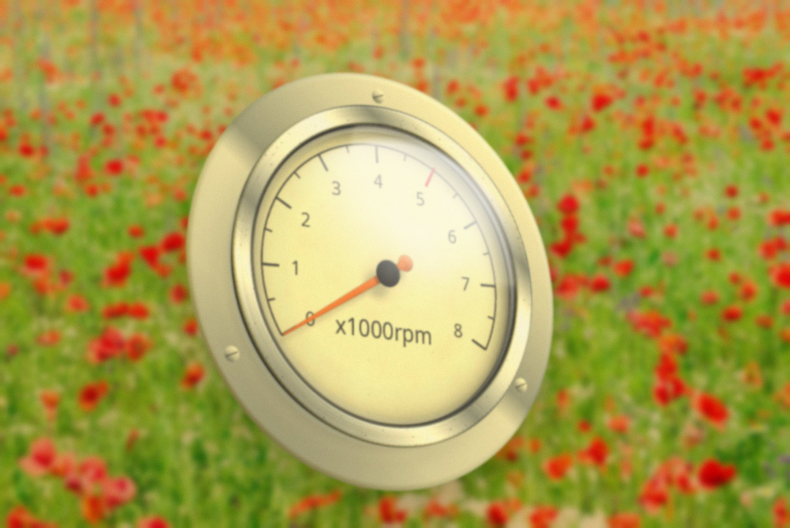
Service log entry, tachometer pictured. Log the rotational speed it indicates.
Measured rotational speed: 0 rpm
